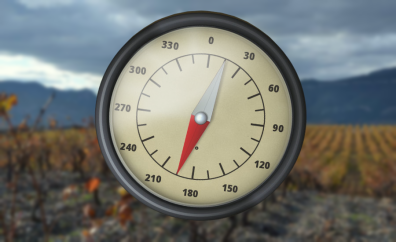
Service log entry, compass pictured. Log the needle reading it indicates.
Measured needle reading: 195 °
